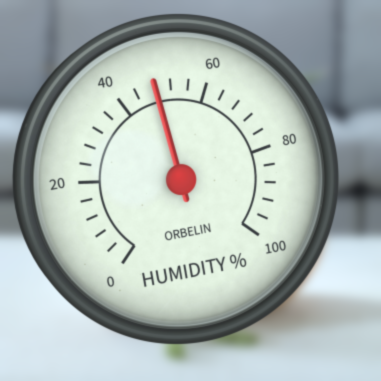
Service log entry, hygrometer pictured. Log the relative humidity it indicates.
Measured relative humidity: 48 %
